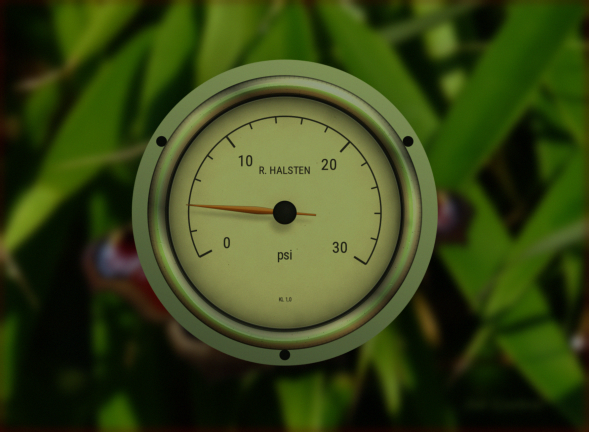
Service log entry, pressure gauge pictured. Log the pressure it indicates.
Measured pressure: 4 psi
